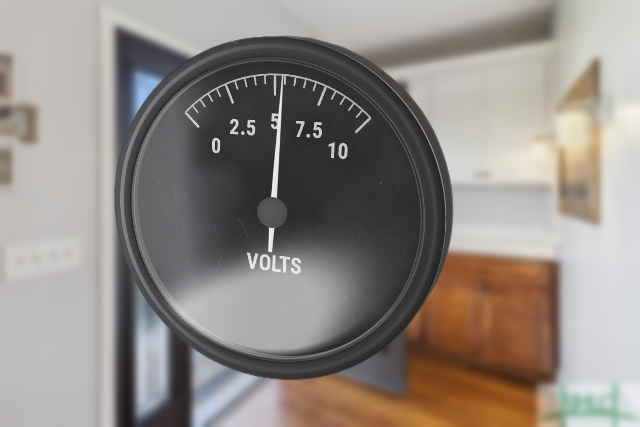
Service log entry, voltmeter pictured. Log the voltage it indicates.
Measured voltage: 5.5 V
